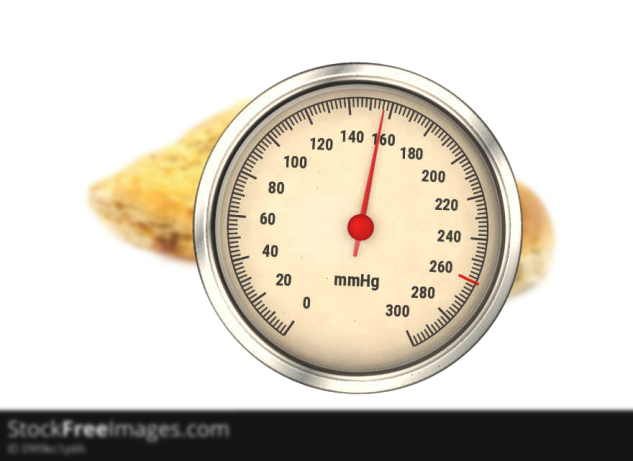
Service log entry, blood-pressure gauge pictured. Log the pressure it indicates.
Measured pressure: 156 mmHg
